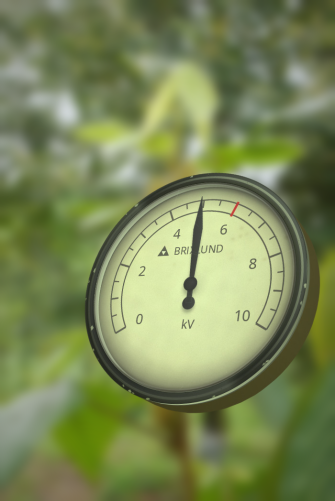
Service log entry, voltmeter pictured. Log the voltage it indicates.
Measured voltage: 5 kV
